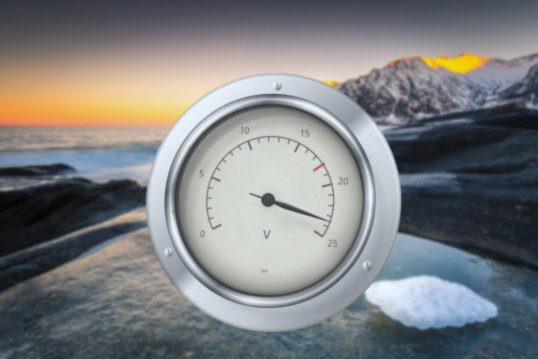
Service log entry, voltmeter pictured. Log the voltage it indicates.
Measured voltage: 23.5 V
